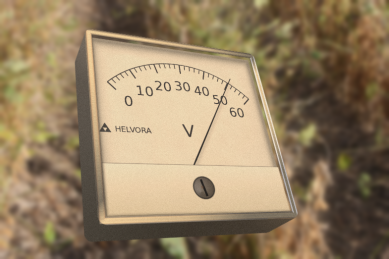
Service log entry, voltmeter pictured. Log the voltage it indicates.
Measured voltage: 50 V
